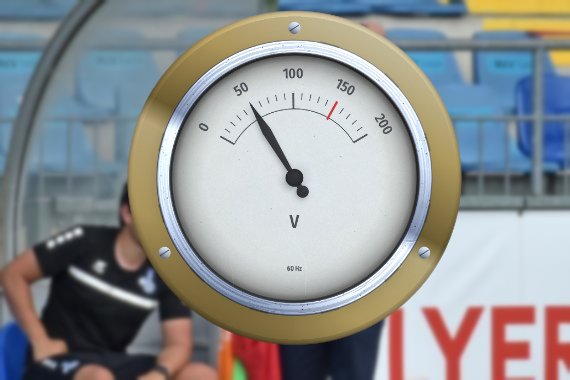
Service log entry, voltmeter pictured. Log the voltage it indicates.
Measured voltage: 50 V
